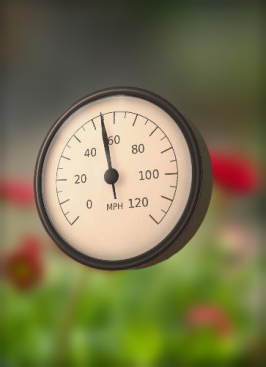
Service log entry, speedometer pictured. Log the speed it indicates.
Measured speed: 55 mph
